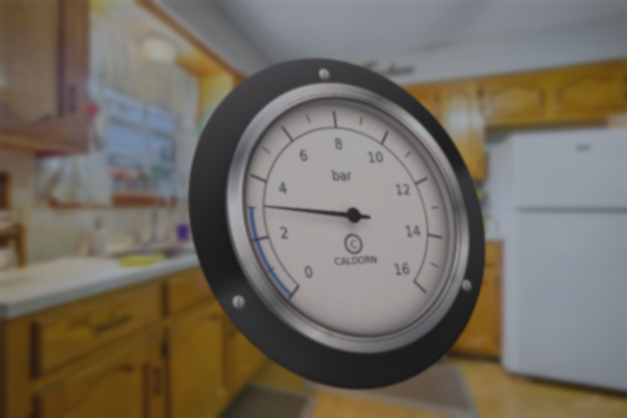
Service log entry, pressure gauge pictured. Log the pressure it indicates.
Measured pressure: 3 bar
